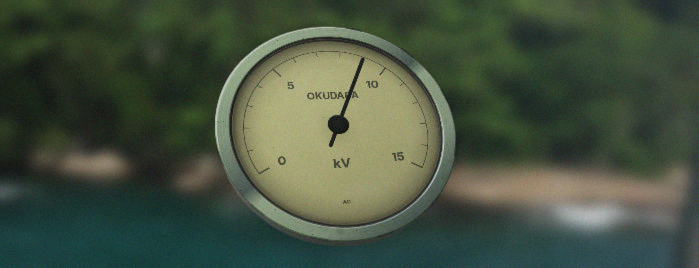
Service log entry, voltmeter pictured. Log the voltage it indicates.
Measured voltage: 9 kV
